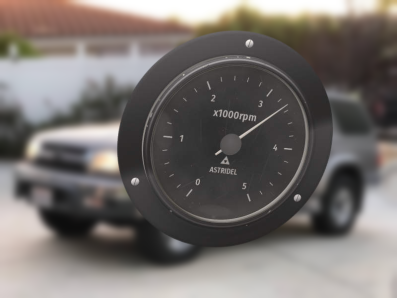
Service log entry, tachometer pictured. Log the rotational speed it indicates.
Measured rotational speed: 3300 rpm
